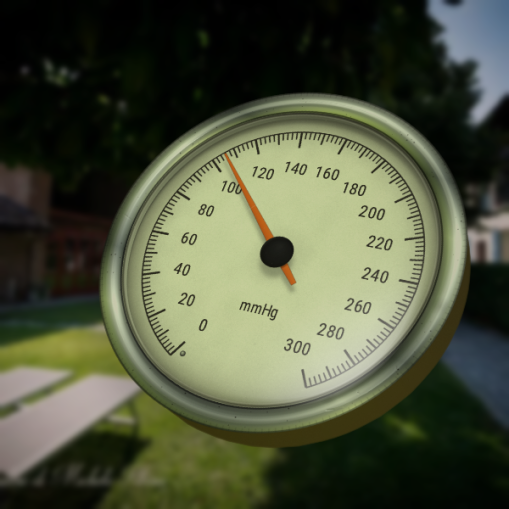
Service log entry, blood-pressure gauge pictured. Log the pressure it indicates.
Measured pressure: 106 mmHg
